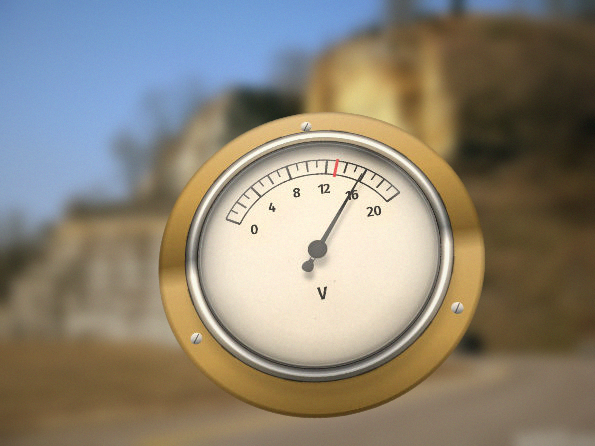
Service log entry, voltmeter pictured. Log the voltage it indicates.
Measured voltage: 16 V
